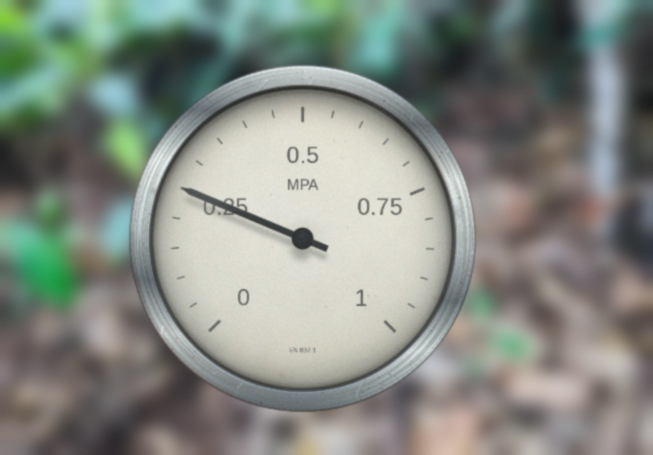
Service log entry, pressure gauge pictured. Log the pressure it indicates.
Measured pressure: 0.25 MPa
